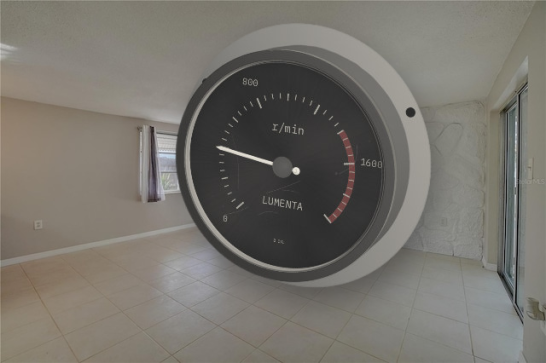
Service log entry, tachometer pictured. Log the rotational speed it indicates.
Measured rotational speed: 400 rpm
